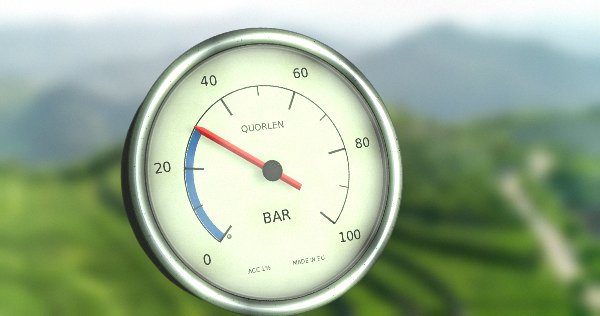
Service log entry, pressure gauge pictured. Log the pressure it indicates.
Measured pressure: 30 bar
